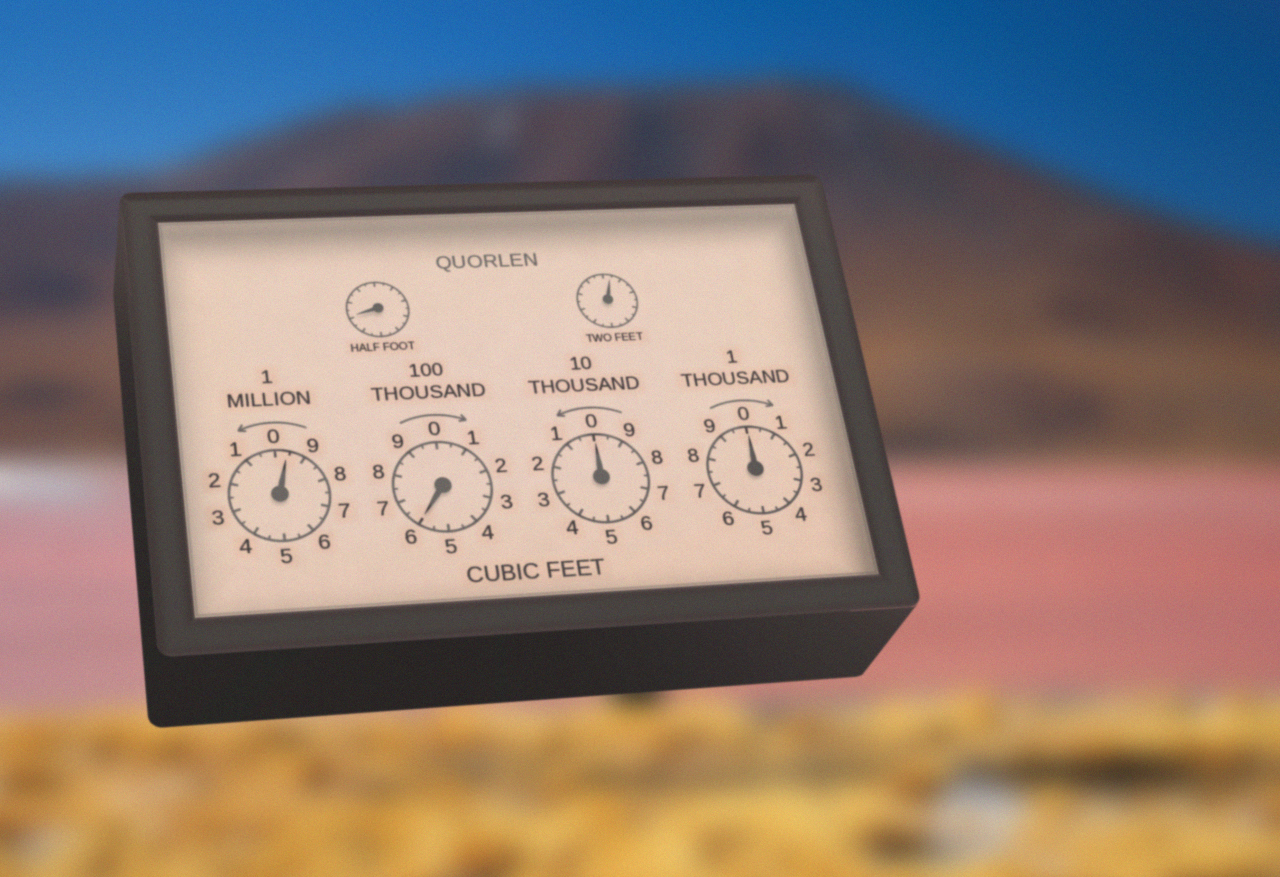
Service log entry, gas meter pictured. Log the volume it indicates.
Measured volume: 960000 ft³
